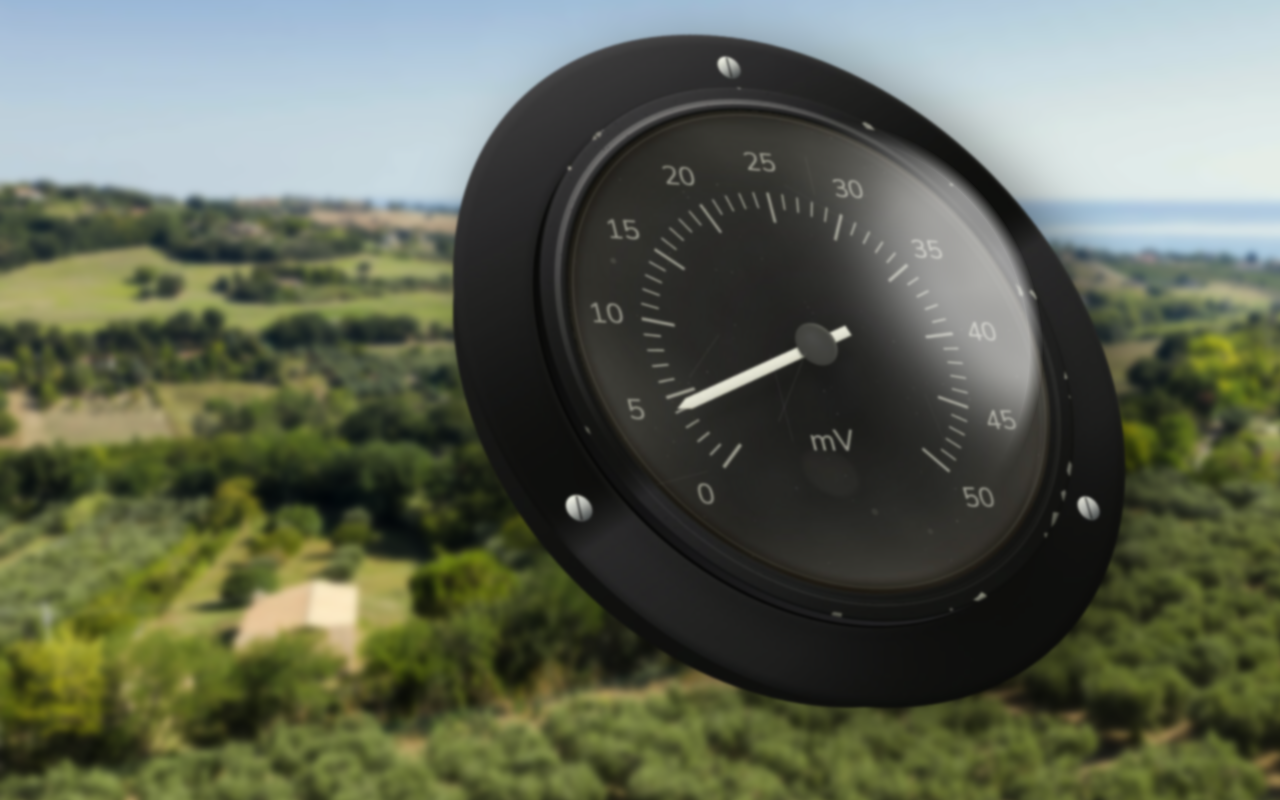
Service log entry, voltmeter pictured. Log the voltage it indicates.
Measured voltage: 4 mV
